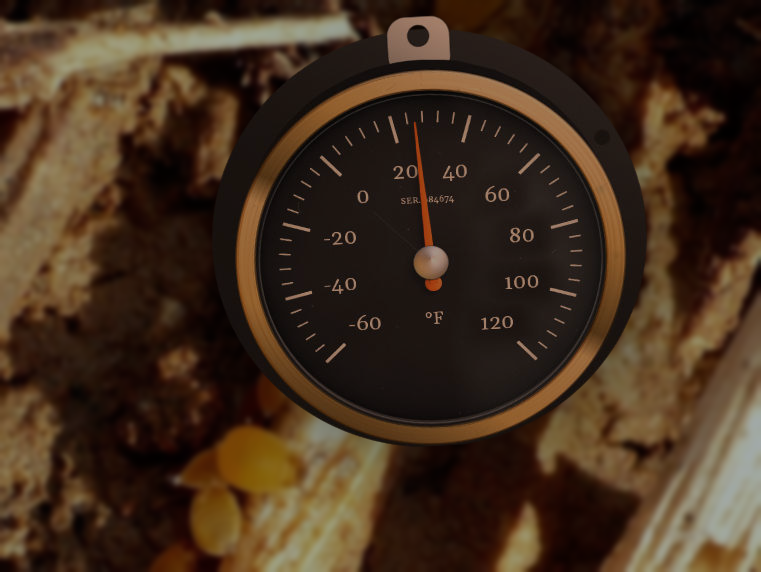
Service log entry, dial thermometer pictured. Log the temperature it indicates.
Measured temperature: 26 °F
